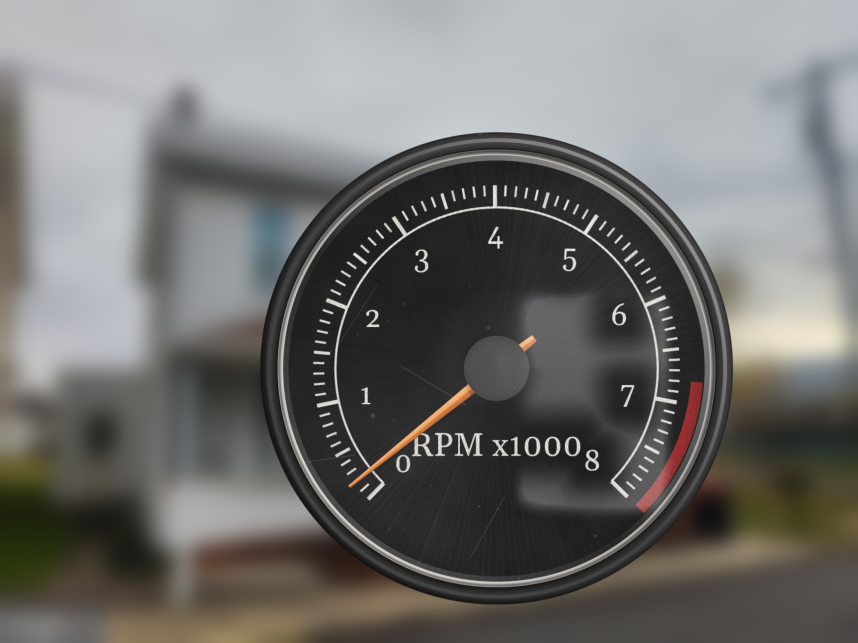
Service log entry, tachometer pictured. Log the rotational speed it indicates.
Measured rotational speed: 200 rpm
